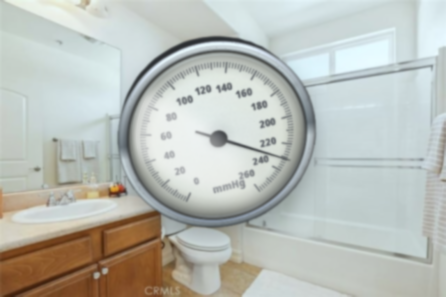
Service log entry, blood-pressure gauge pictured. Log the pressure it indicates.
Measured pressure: 230 mmHg
